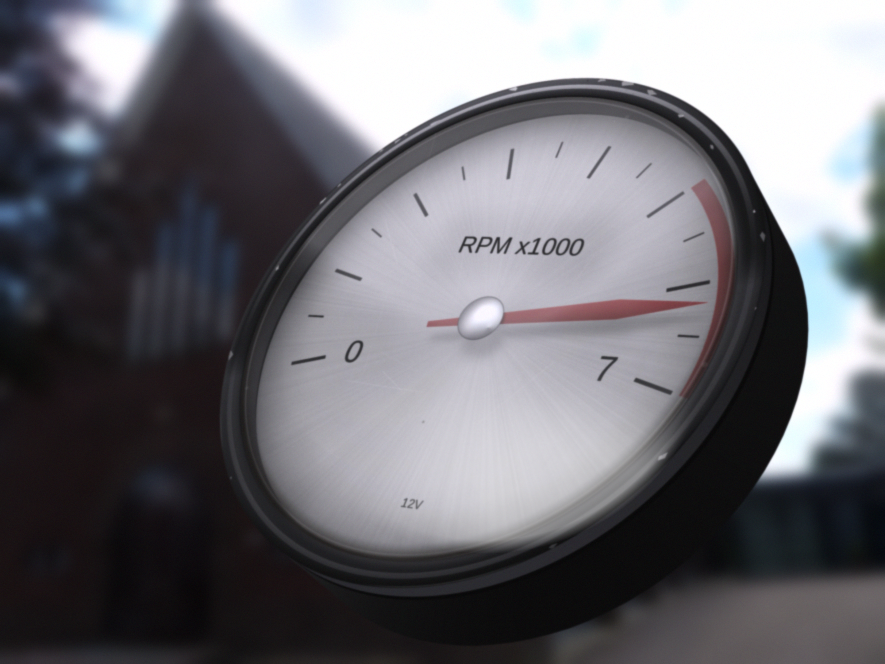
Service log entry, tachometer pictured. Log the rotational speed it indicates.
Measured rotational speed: 6250 rpm
